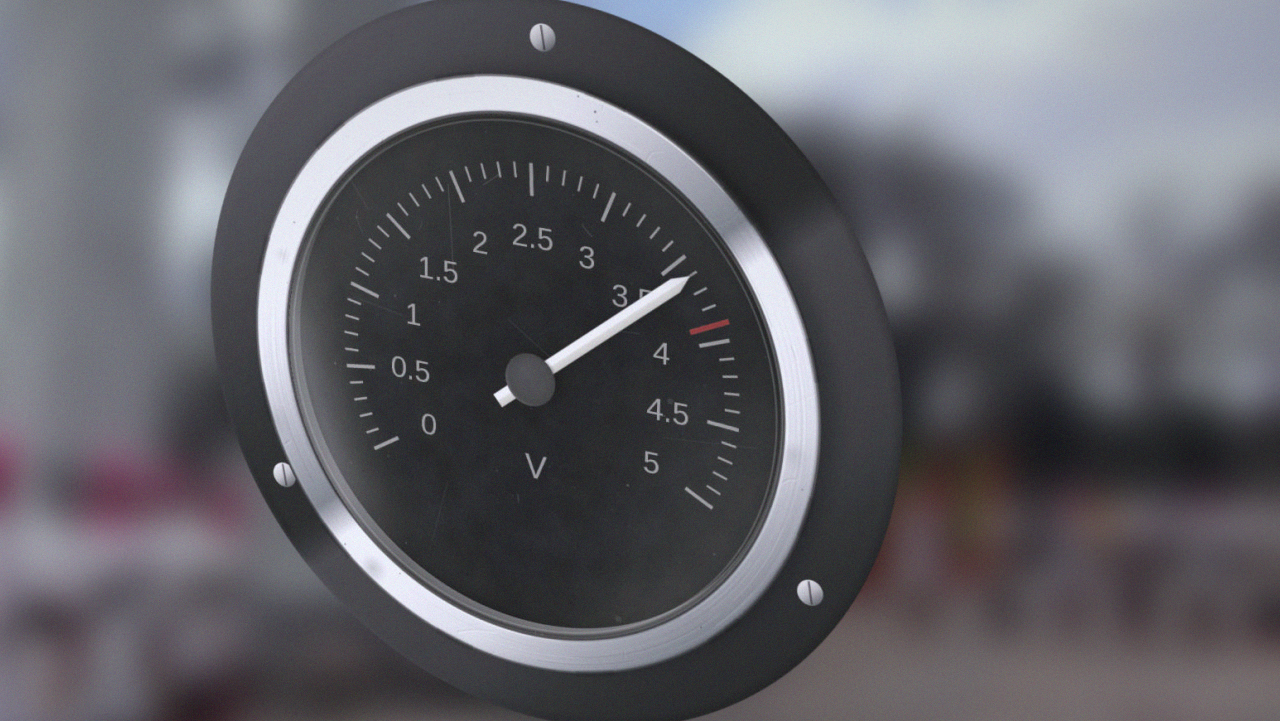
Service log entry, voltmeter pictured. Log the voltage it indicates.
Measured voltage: 3.6 V
